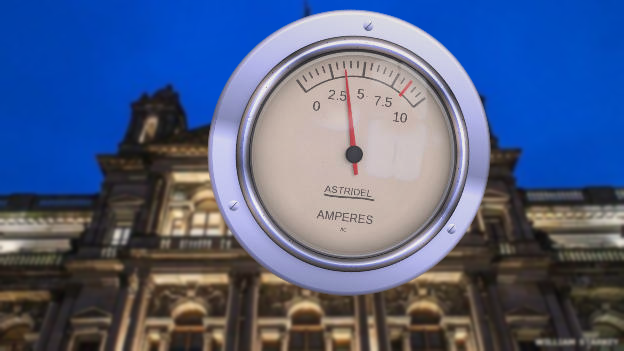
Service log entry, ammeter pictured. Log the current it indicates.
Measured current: 3.5 A
